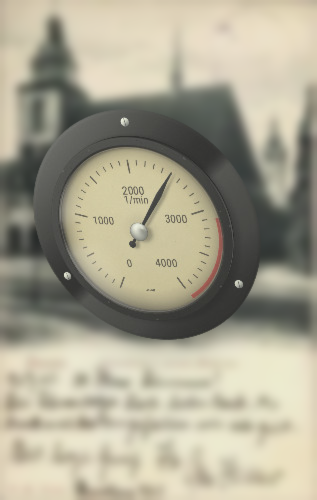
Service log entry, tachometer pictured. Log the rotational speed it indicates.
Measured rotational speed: 2500 rpm
